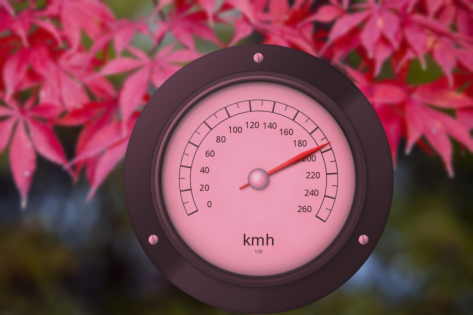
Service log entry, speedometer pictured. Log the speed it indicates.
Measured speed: 195 km/h
